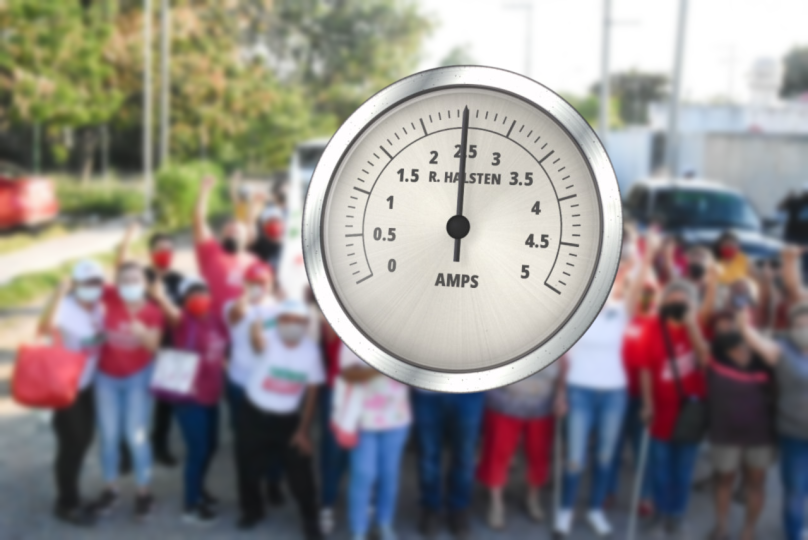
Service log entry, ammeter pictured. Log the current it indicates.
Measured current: 2.5 A
